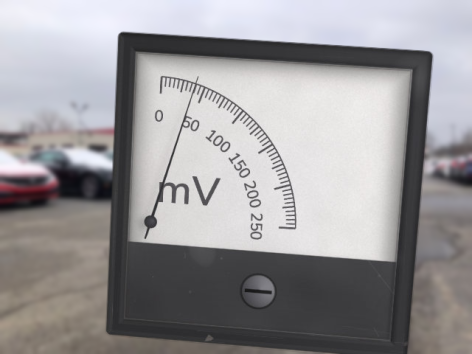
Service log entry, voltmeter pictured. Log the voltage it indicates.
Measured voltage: 40 mV
